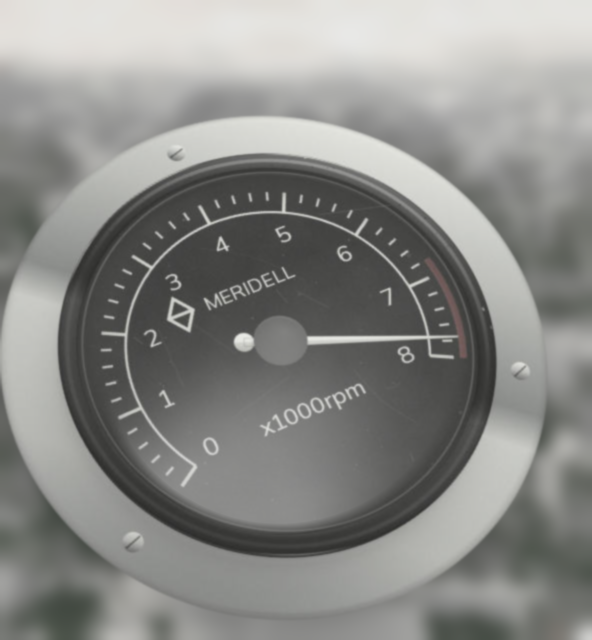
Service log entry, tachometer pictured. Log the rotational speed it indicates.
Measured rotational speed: 7800 rpm
